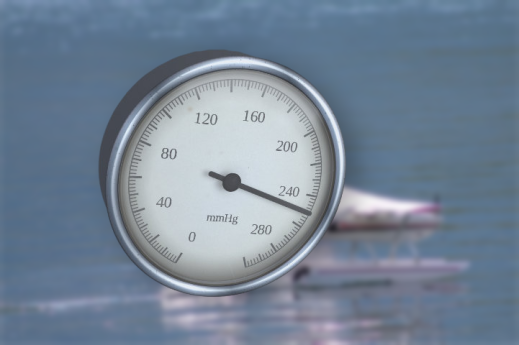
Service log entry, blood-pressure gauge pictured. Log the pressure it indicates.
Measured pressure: 250 mmHg
